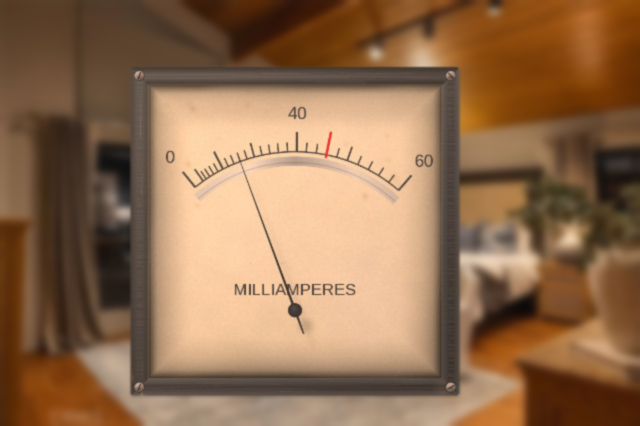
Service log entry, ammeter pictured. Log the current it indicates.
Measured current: 26 mA
